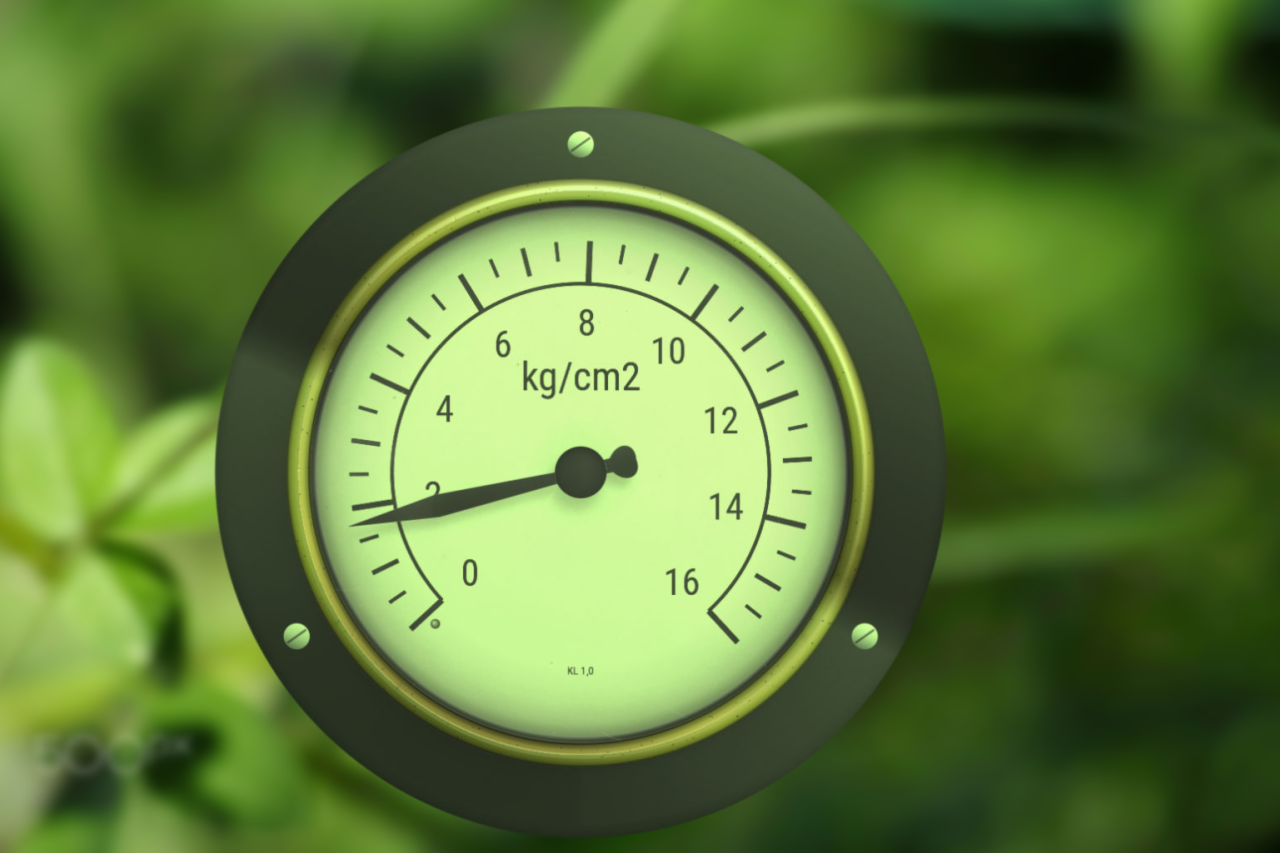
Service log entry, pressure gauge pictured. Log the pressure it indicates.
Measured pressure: 1.75 kg/cm²
